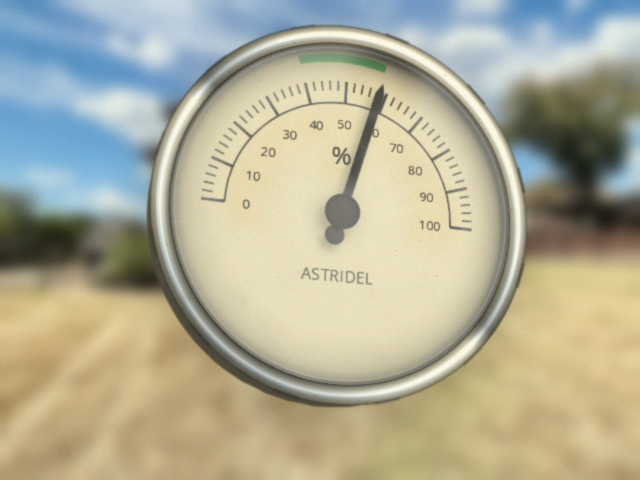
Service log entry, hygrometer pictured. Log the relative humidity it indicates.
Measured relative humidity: 58 %
